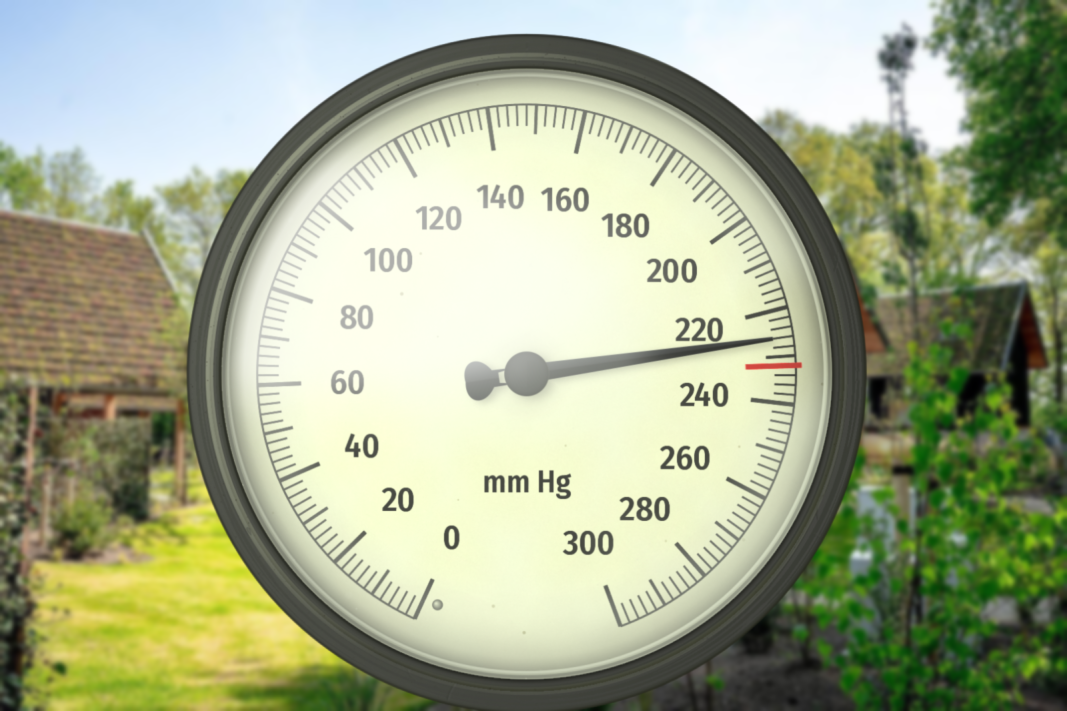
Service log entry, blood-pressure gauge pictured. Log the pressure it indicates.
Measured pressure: 226 mmHg
